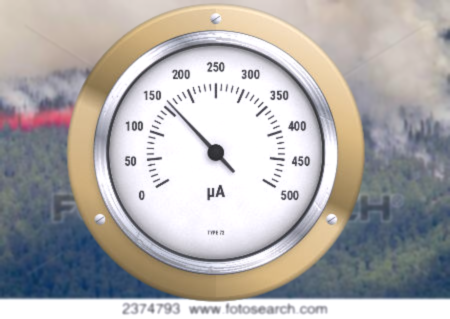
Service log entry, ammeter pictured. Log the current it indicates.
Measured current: 160 µA
